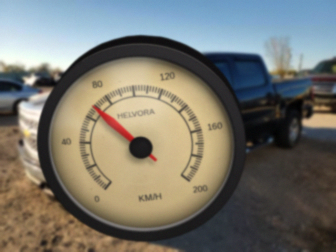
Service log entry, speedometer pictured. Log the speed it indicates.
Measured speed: 70 km/h
